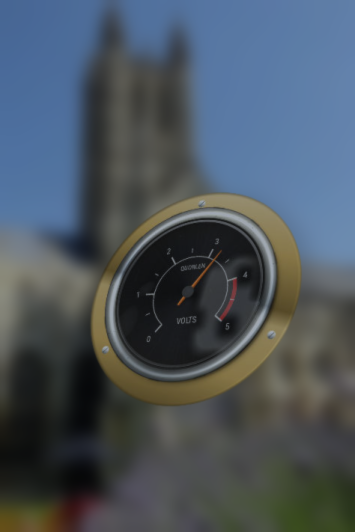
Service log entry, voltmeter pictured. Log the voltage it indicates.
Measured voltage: 3.25 V
